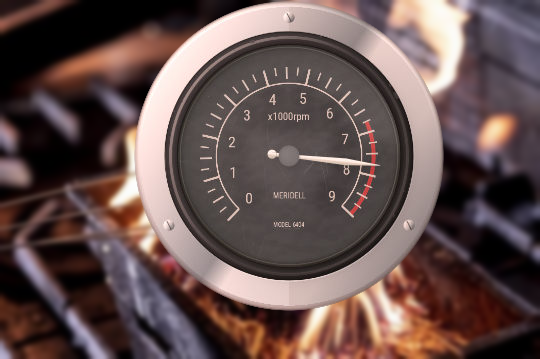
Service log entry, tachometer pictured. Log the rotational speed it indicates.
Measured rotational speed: 7750 rpm
